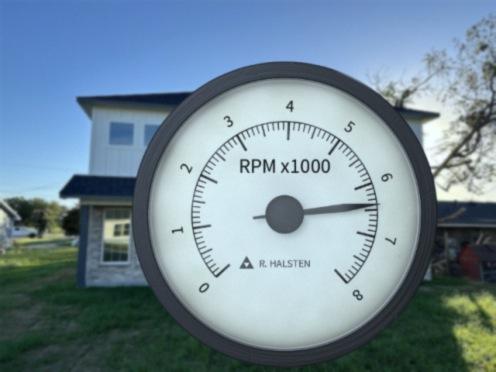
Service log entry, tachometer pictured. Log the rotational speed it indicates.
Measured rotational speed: 6400 rpm
